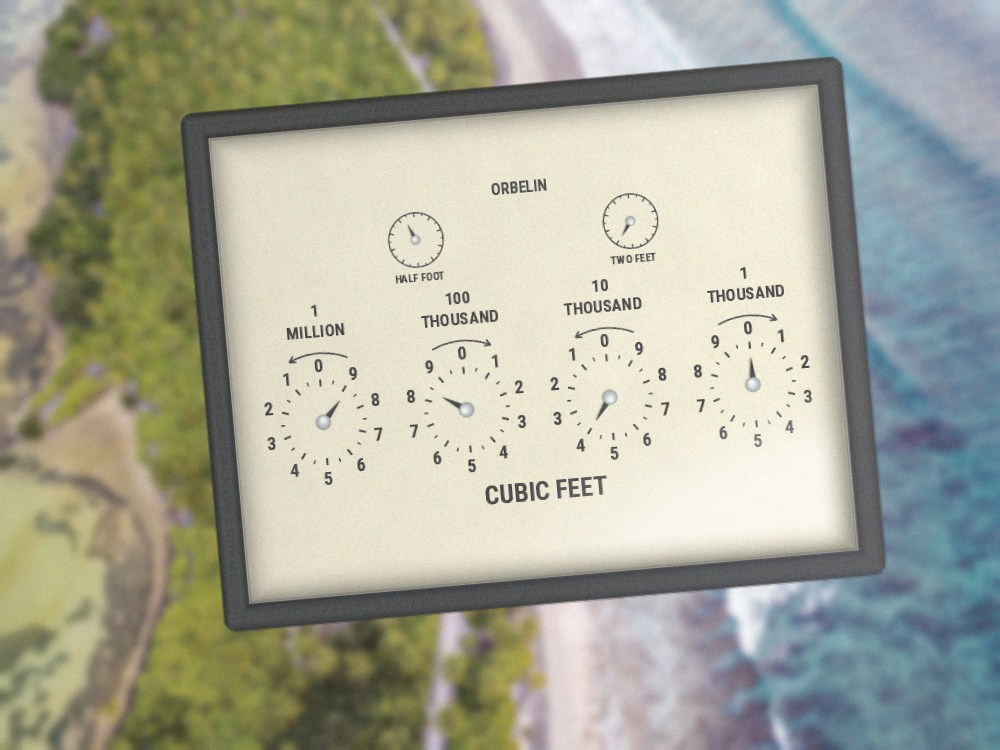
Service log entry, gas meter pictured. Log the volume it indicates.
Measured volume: 884000 ft³
